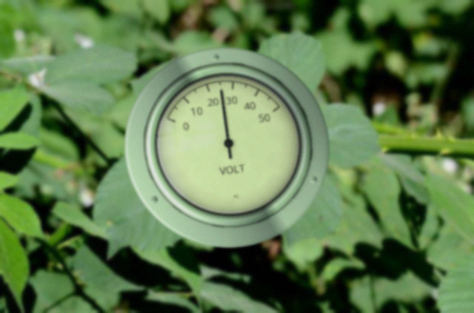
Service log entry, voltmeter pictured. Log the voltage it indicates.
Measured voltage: 25 V
